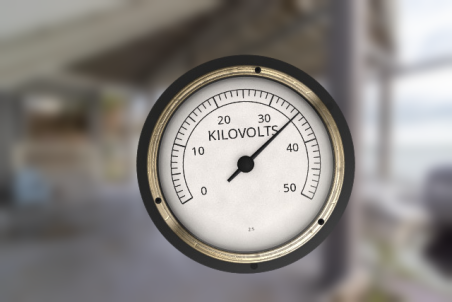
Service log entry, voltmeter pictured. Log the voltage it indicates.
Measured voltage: 35 kV
